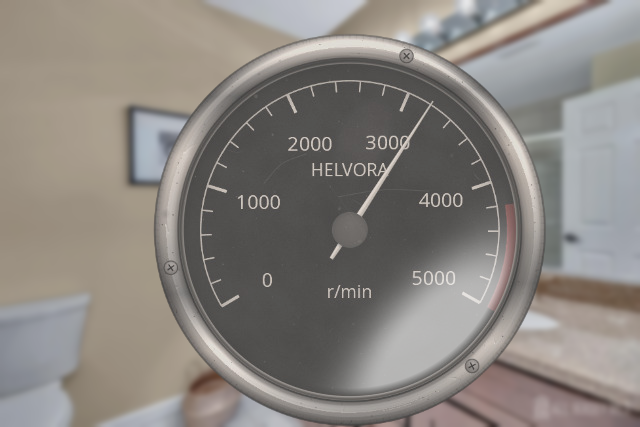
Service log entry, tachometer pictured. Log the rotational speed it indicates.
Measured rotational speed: 3200 rpm
